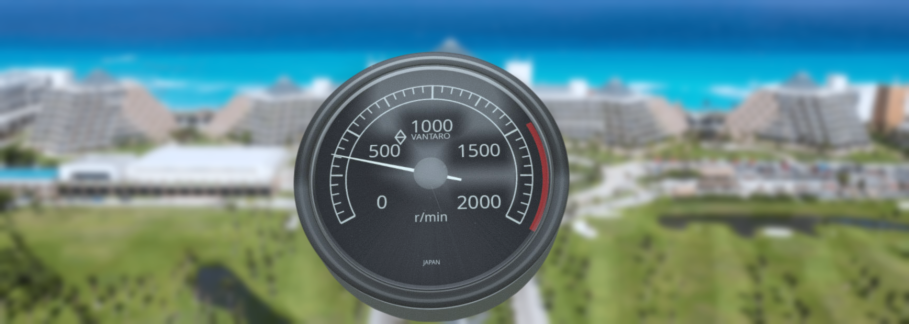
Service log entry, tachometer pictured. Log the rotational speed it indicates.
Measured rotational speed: 350 rpm
